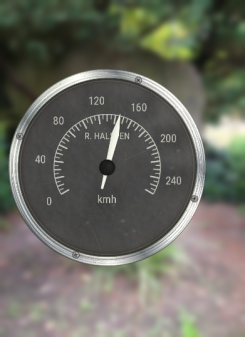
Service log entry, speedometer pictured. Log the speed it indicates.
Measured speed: 145 km/h
